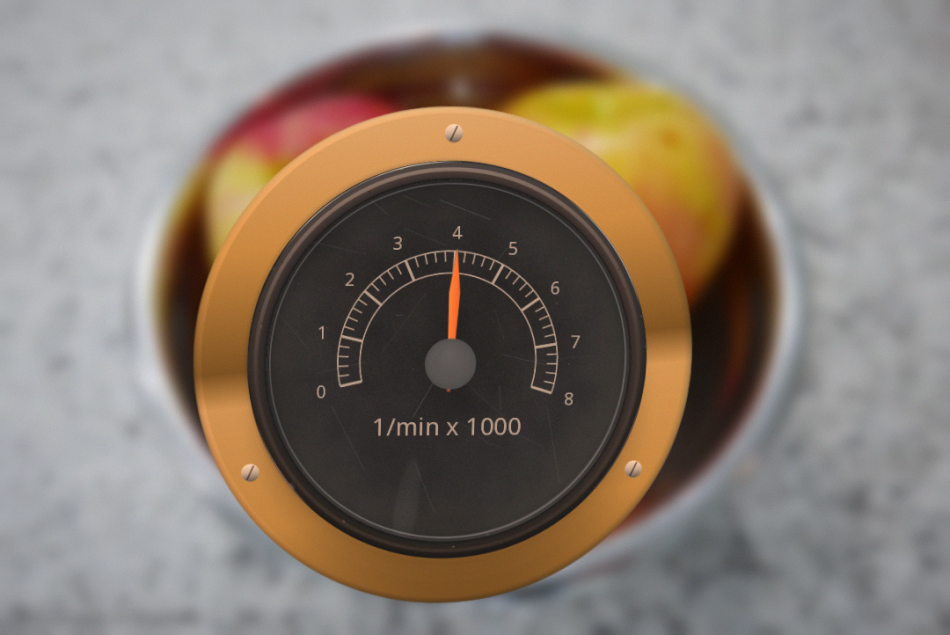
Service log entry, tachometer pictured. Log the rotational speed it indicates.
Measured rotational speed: 4000 rpm
